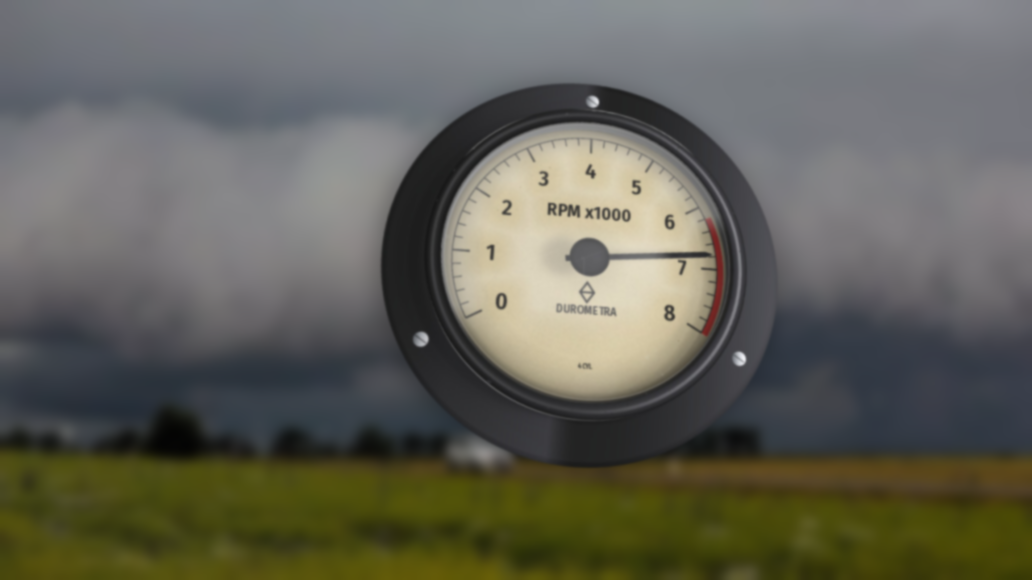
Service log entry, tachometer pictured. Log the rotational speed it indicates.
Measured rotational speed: 6800 rpm
